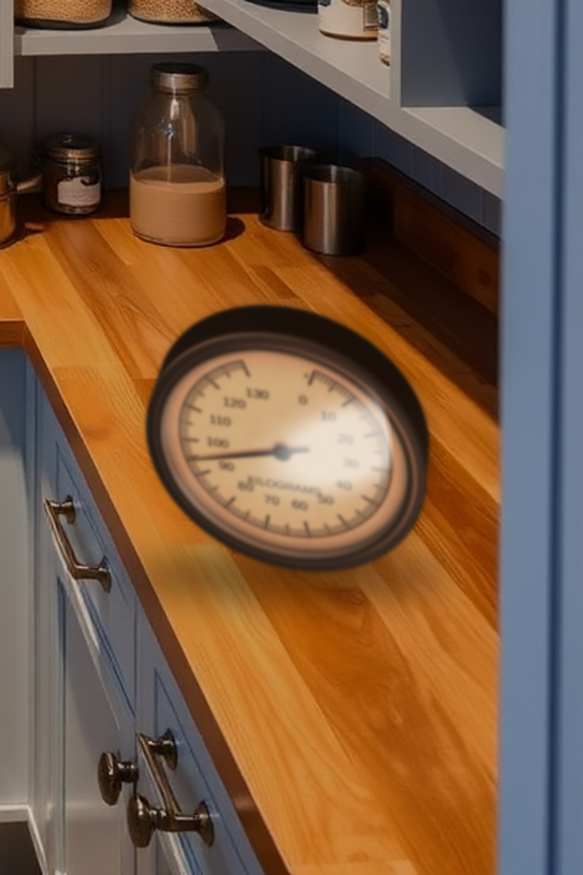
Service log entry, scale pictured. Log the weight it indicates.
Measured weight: 95 kg
